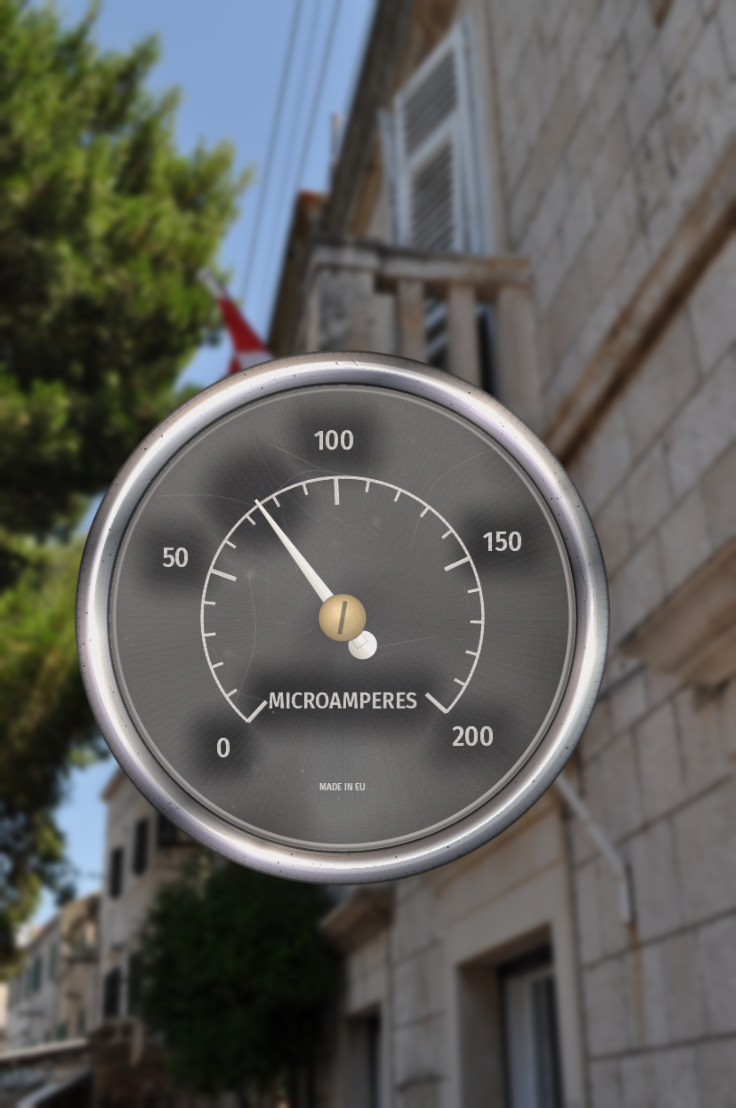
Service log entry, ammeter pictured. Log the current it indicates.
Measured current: 75 µA
